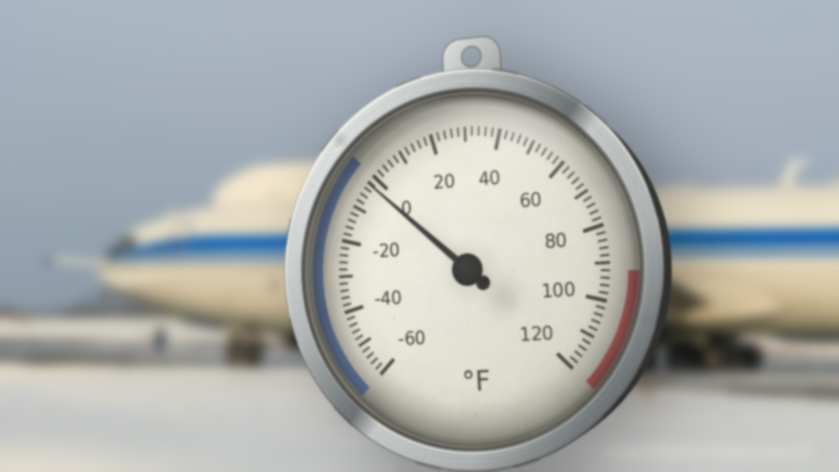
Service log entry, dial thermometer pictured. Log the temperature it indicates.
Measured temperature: -2 °F
